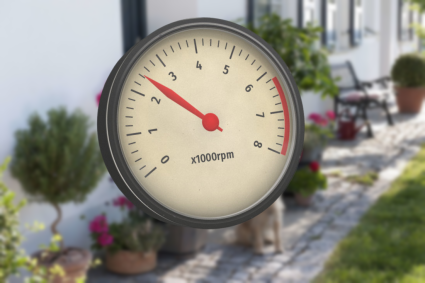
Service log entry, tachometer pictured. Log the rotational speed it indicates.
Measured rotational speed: 2400 rpm
